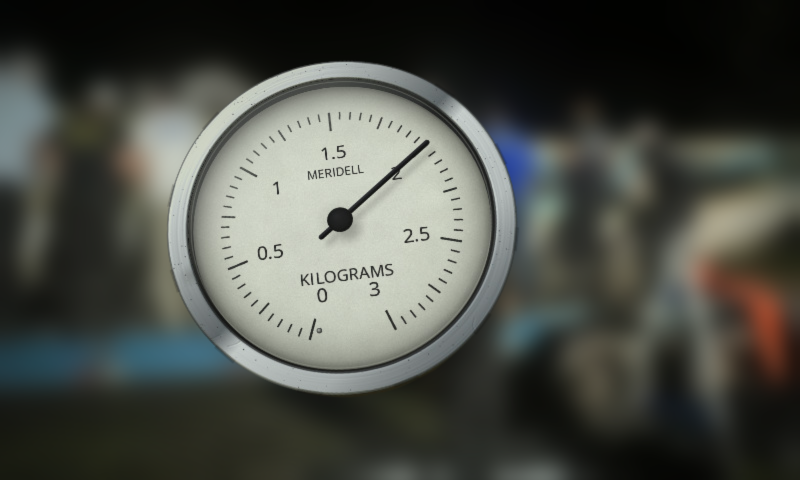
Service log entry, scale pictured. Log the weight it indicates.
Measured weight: 2 kg
